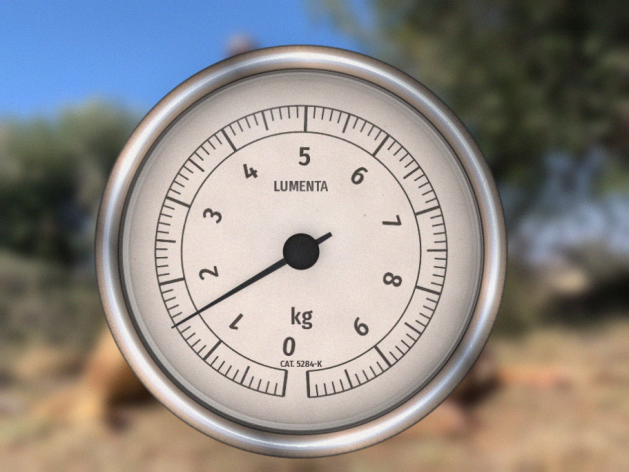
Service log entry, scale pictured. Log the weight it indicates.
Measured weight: 1.5 kg
